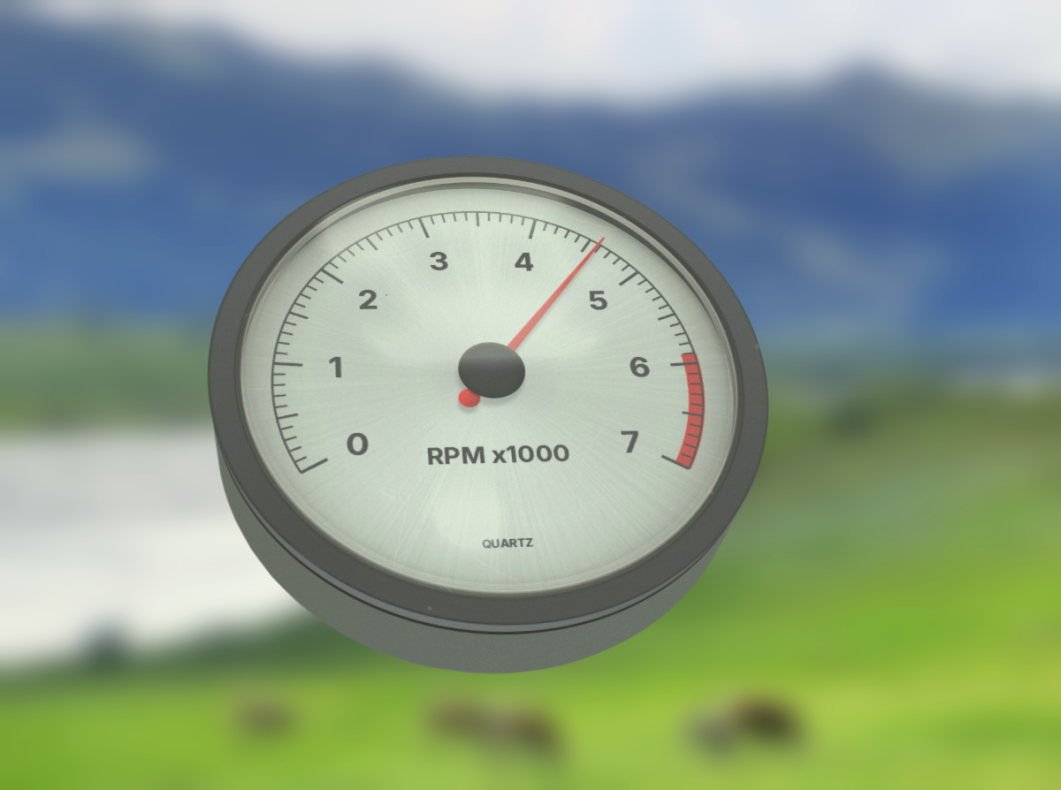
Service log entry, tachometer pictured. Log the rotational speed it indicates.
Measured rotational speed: 4600 rpm
